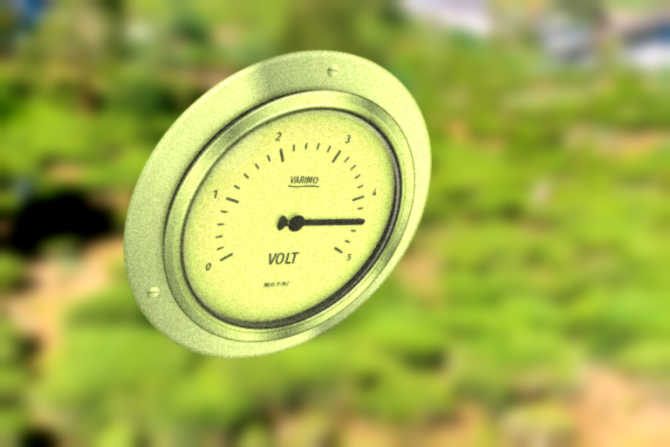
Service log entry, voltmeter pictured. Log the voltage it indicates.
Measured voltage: 4.4 V
